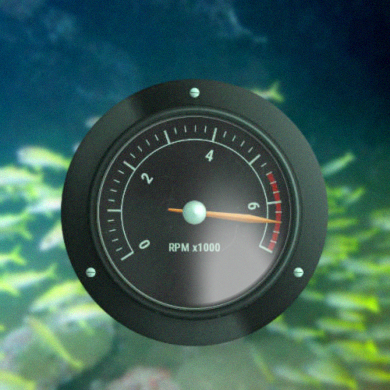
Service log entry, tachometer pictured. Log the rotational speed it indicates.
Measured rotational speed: 6400 rpm
